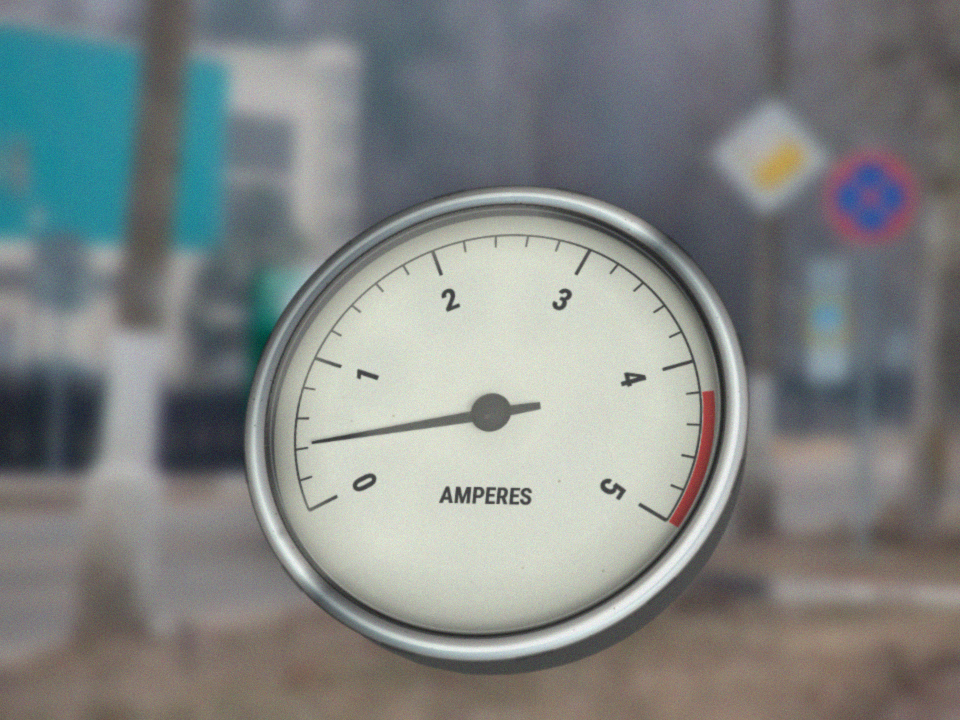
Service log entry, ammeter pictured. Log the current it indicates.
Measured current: 0.4 A
